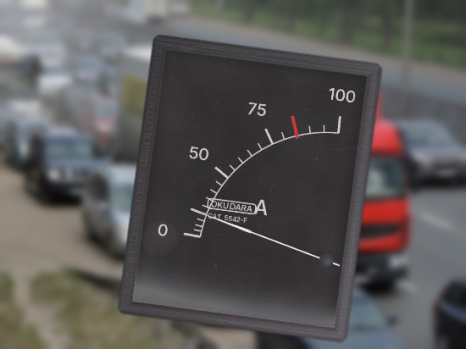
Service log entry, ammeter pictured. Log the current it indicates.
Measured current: 25 A
